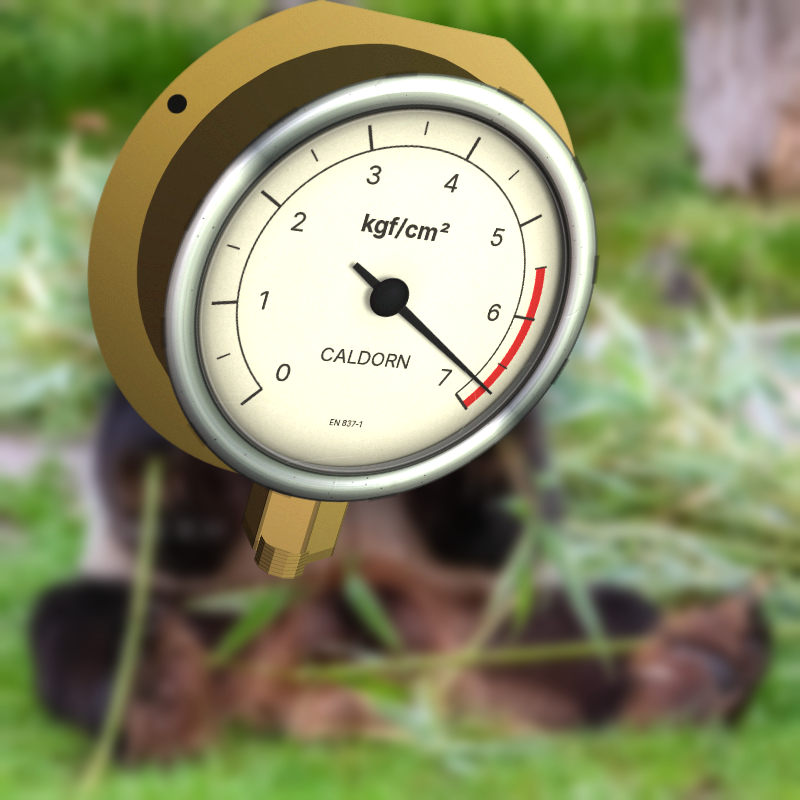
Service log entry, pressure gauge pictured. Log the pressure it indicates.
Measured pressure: 6.75 kg/cm²
